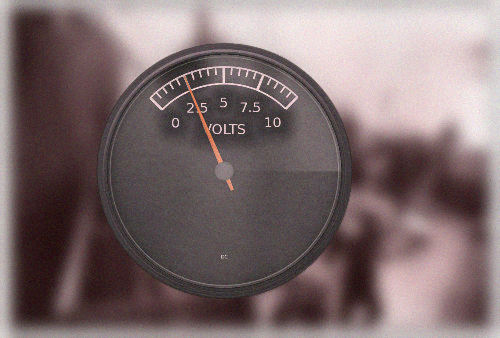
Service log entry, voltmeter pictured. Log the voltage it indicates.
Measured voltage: 2.5 V
